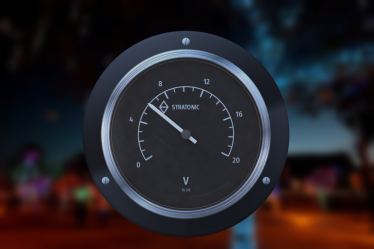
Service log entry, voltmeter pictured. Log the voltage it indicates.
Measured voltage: 6 V
